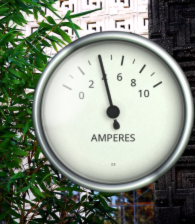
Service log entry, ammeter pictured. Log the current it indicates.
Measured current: 4 A
